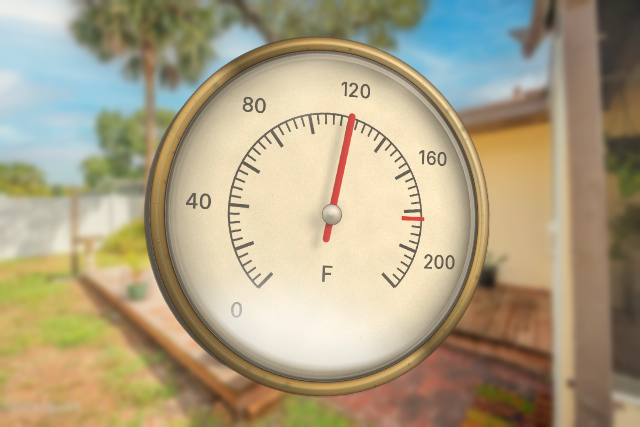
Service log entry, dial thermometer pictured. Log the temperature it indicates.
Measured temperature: 120 °F
